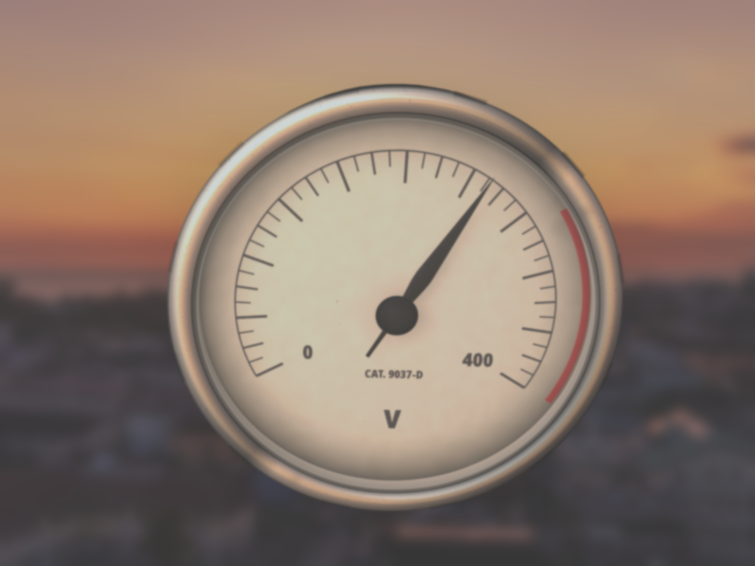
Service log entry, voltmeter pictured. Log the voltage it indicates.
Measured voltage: 250 V
